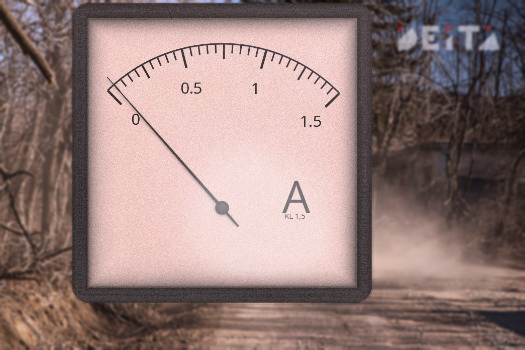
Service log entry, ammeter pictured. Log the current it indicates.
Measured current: 0.05 A
